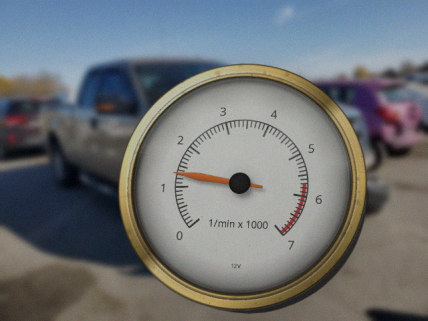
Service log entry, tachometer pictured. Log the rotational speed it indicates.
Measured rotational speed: 1300 rpm
